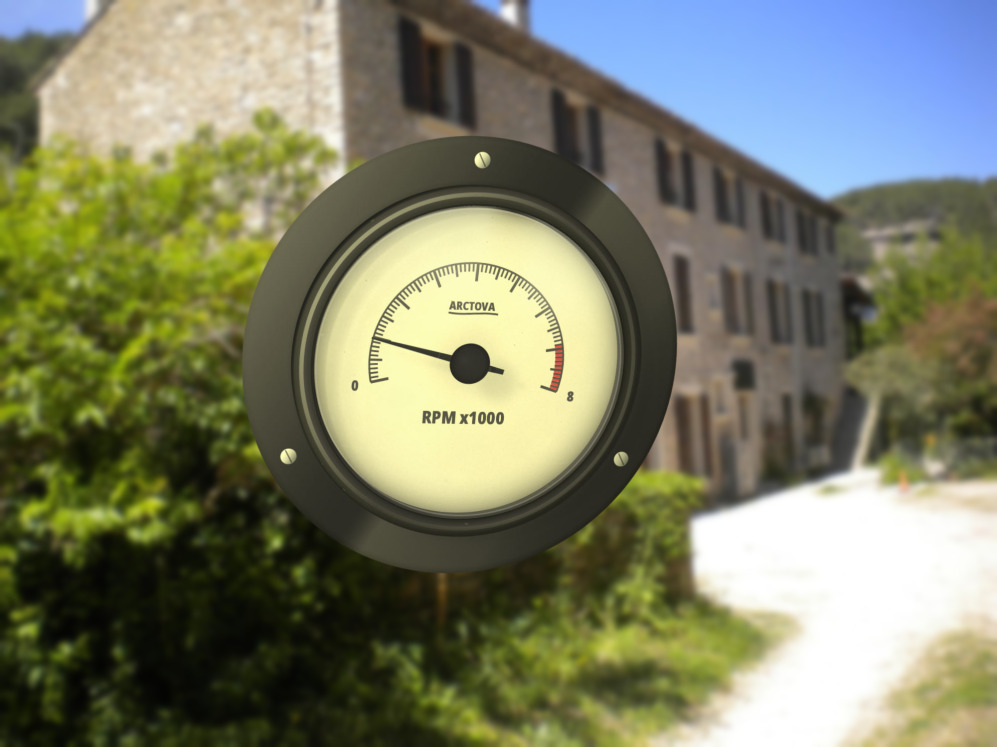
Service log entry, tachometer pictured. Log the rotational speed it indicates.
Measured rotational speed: 1000 rpm
